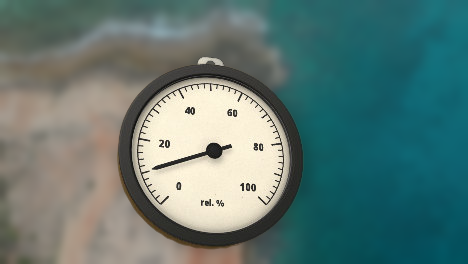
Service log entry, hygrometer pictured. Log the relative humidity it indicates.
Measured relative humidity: 10 %
